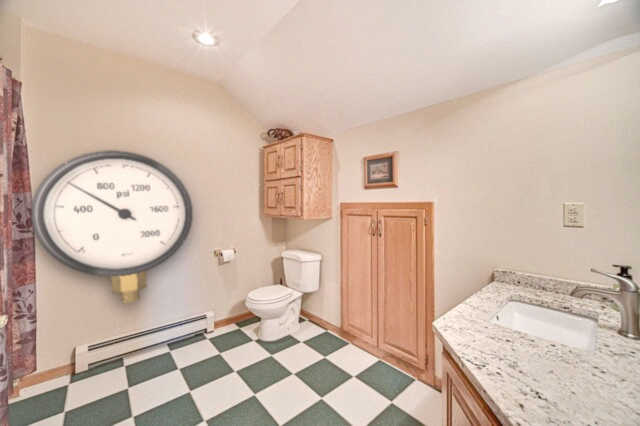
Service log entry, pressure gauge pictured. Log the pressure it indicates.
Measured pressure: 600 psi
